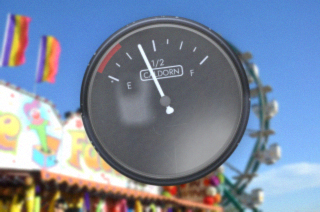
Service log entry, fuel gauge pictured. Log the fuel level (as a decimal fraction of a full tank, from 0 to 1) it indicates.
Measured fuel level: 0.375
